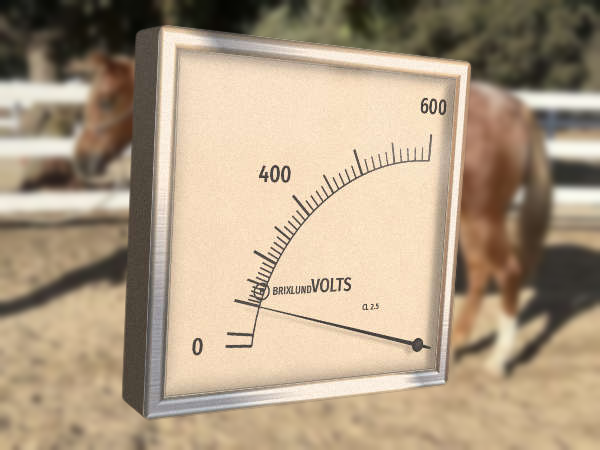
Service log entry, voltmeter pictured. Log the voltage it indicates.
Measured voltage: 200 V
